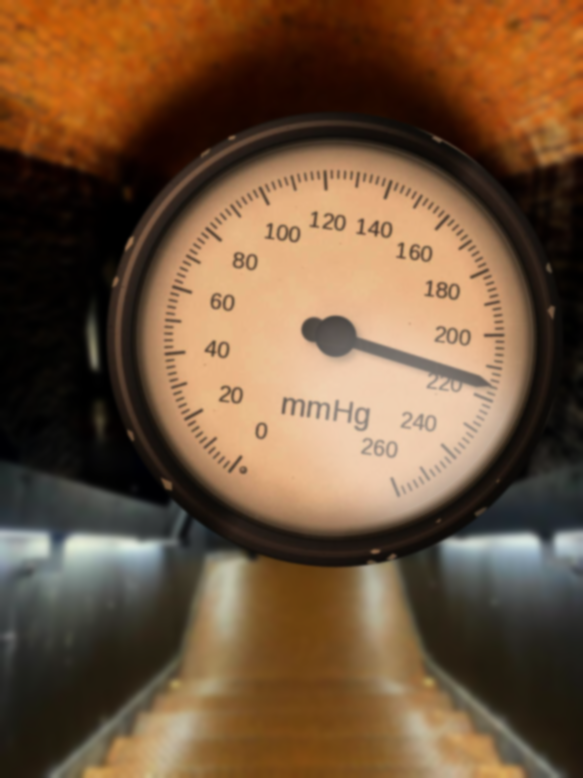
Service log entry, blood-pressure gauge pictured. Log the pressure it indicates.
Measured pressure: 216 mmHg
